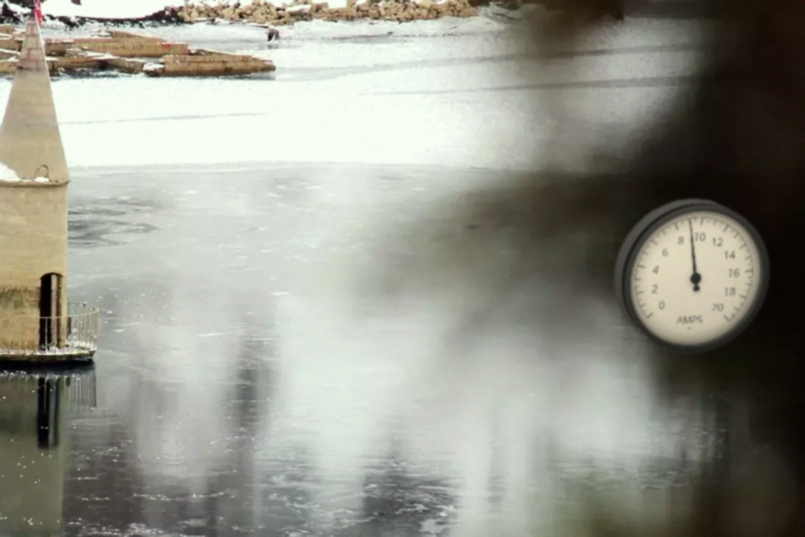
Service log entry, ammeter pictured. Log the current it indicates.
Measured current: 9 A
